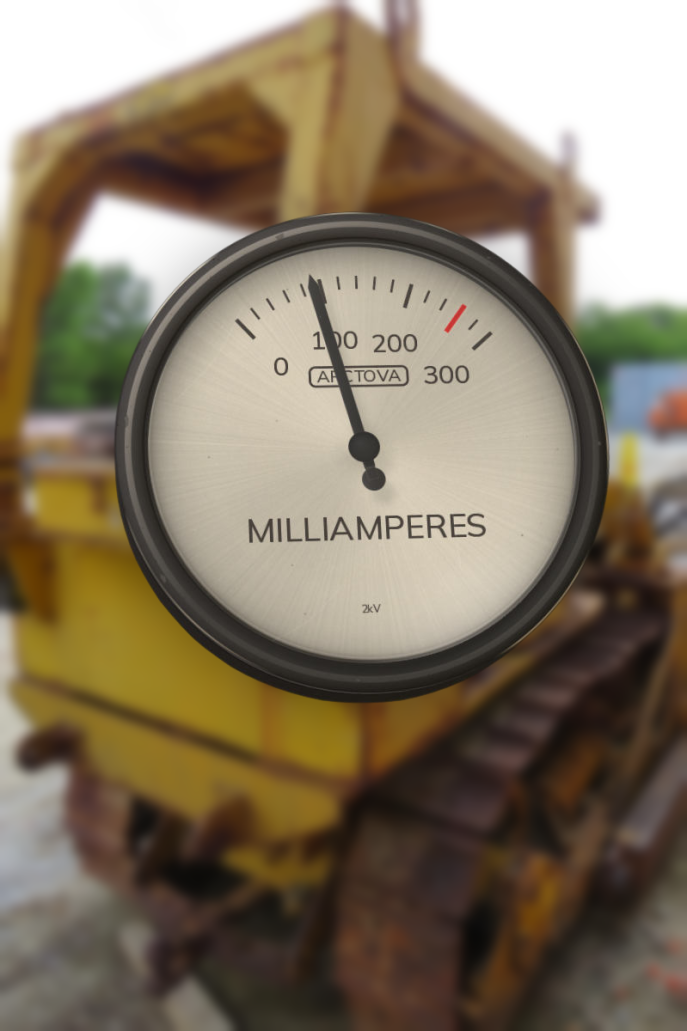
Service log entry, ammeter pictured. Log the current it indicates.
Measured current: 90 mA
